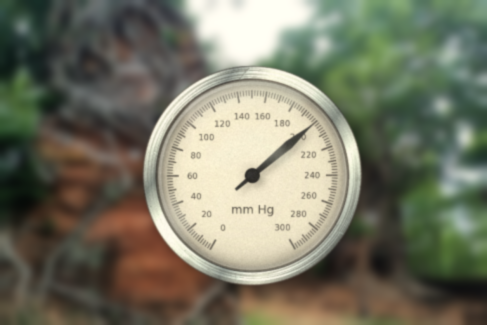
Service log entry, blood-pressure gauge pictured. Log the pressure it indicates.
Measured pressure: 200 mmHg
